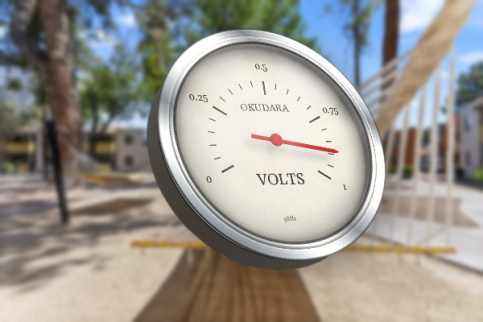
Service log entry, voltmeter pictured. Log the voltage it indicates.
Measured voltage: 0.9 V
